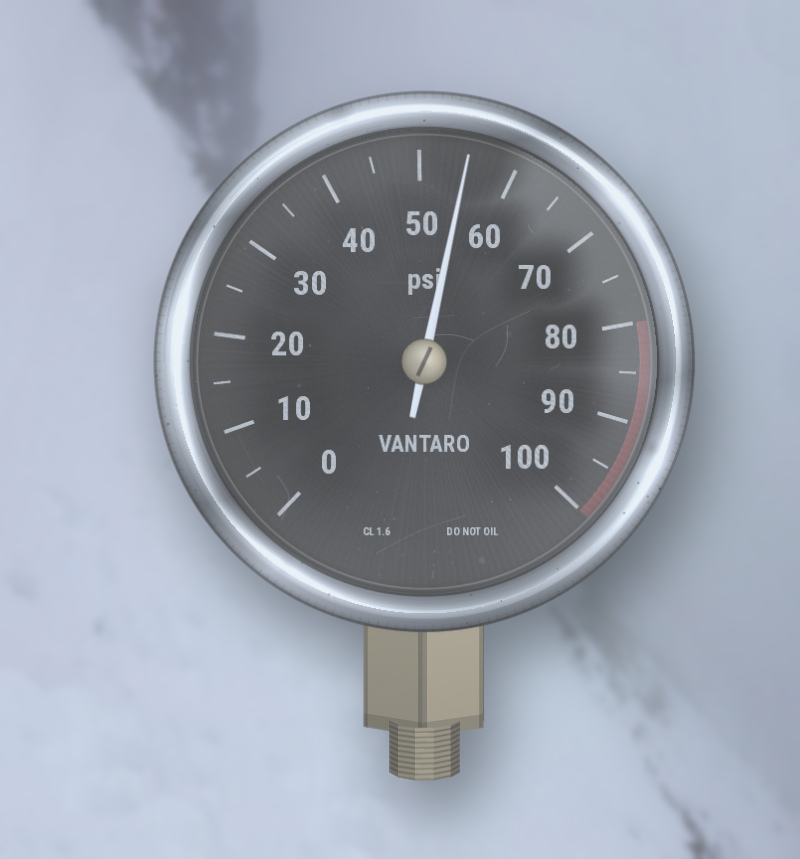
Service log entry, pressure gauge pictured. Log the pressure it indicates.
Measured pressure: 55 psi
